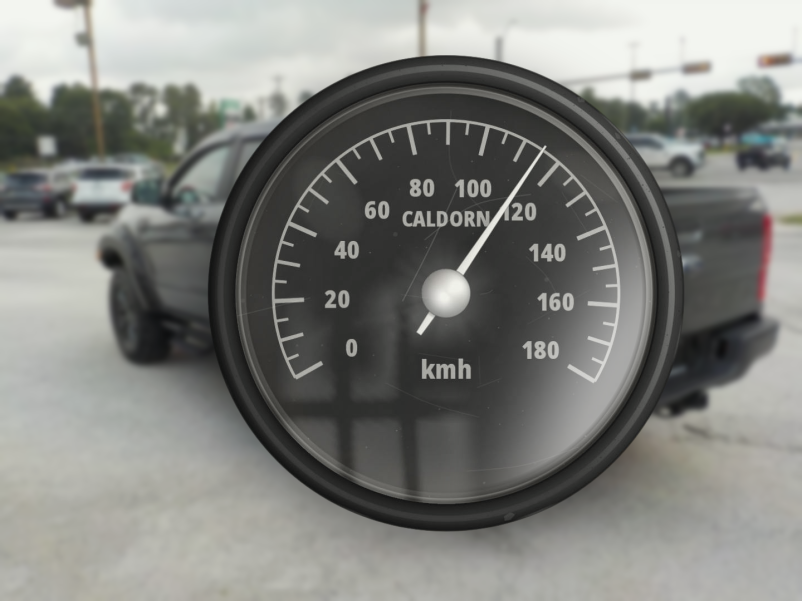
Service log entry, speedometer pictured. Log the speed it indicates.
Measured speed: 115 km/h
